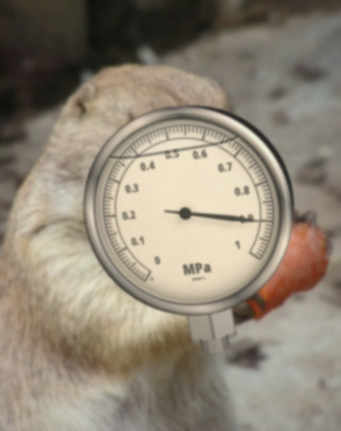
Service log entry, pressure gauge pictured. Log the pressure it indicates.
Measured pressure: 0.9 MPa
